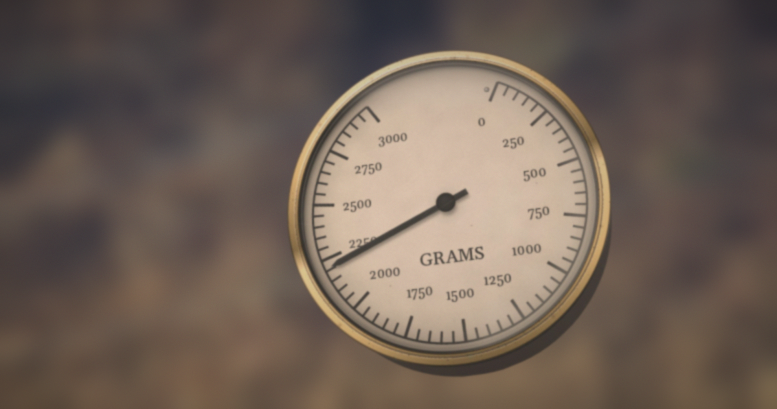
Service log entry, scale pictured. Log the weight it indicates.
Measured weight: 2200 g
